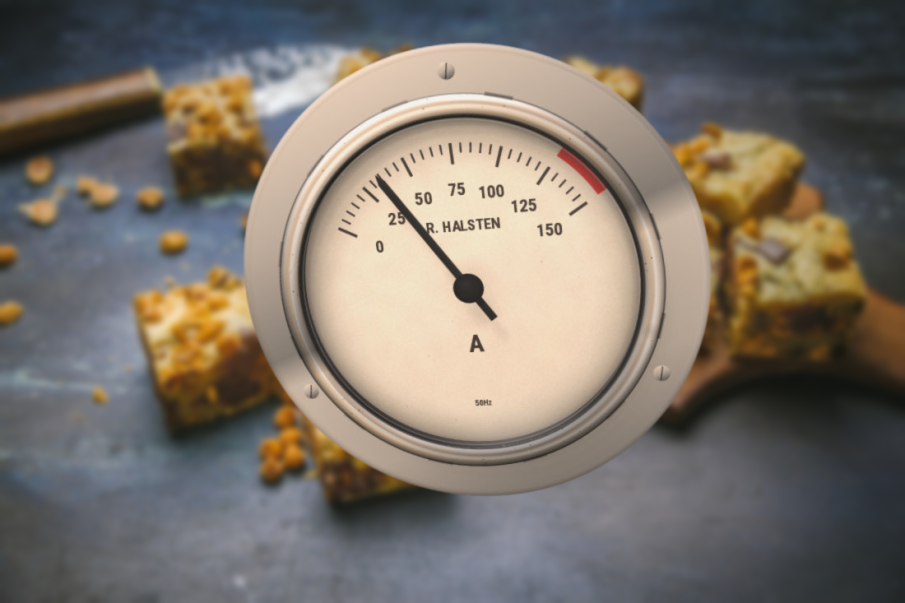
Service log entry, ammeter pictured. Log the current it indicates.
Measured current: 35 A
